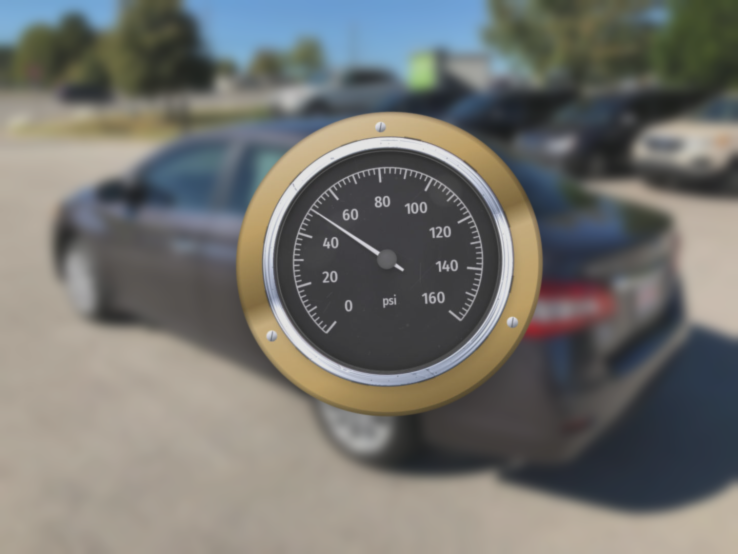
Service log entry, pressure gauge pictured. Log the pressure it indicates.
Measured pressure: 50 psi
